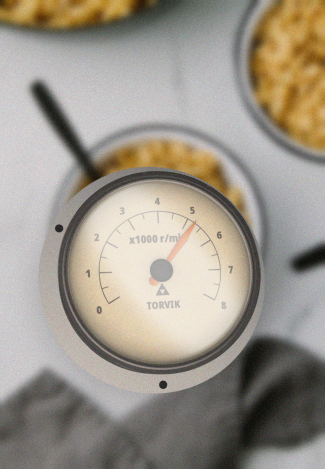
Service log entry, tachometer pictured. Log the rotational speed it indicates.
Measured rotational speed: 5250 rpm
